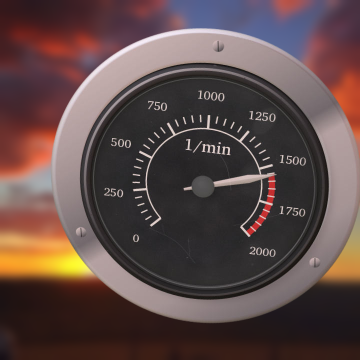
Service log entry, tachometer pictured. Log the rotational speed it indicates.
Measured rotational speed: 1550 rpm
